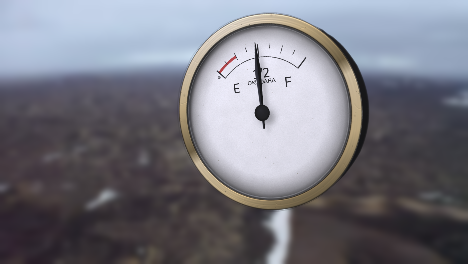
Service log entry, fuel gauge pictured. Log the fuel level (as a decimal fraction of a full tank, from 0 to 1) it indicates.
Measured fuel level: 0.5
